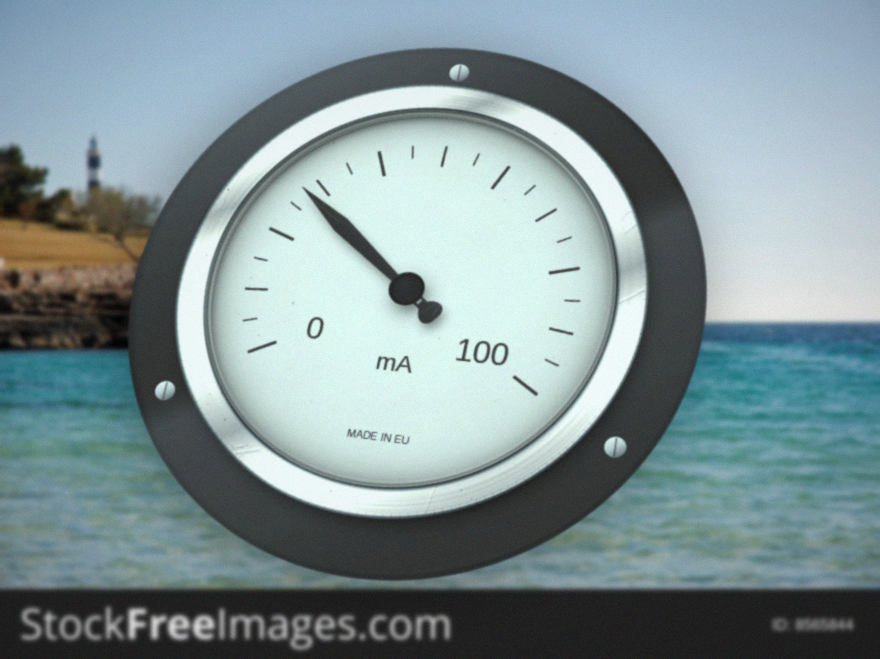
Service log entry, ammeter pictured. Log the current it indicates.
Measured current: 27.5 mA
